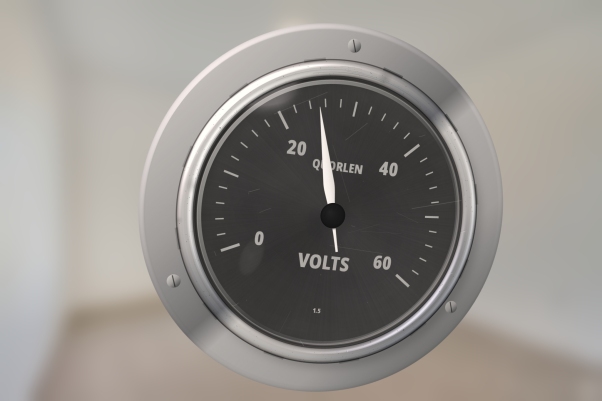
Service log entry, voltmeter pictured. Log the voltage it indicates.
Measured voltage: 25 V
